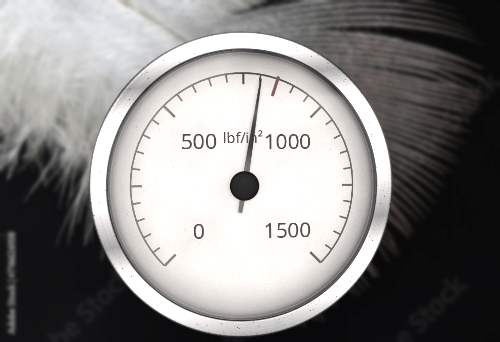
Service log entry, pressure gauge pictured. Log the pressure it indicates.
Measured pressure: 800 psi
